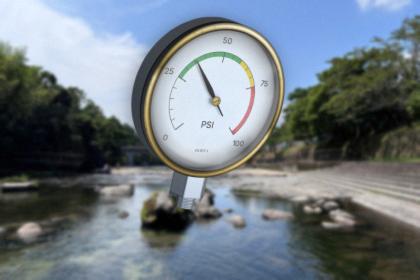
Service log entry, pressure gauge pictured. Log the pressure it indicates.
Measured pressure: 35 psi
